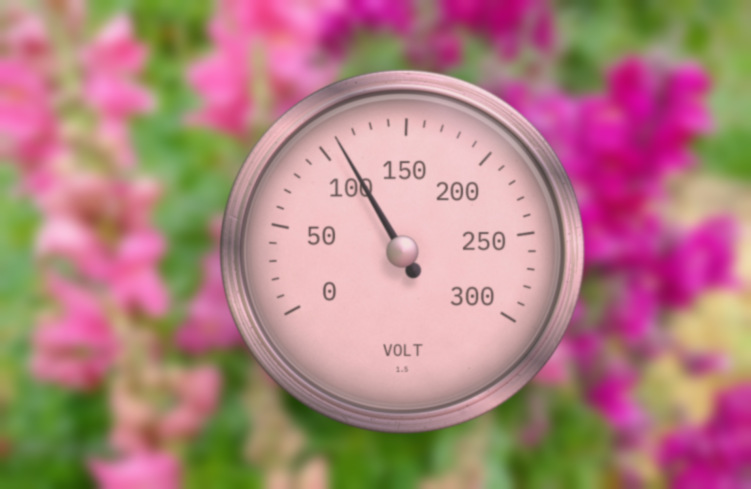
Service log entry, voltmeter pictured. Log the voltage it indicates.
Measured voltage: 110 V
